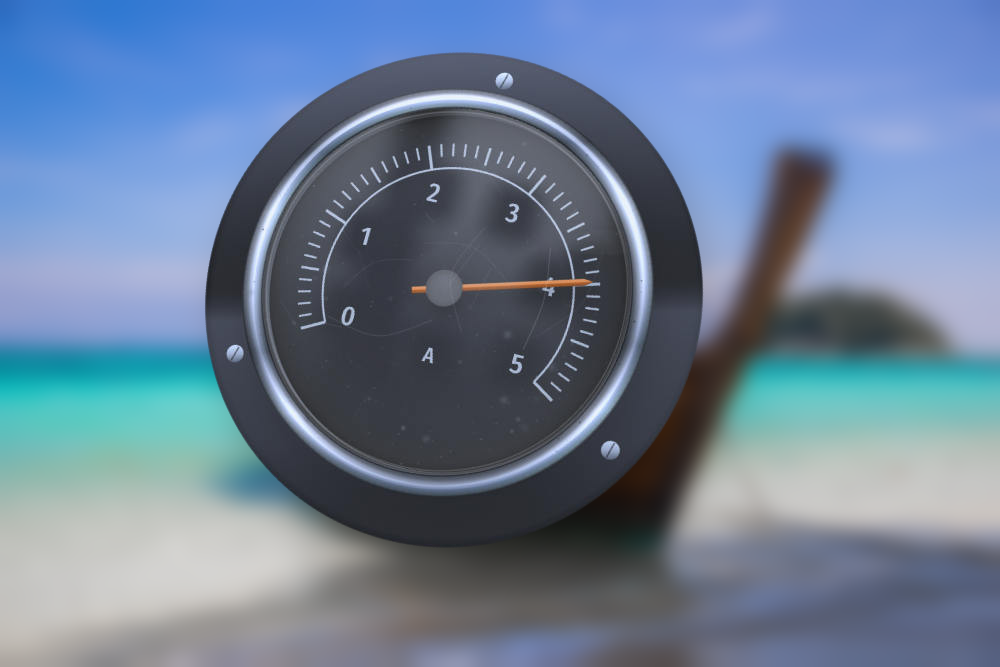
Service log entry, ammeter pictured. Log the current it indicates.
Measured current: 4 A
